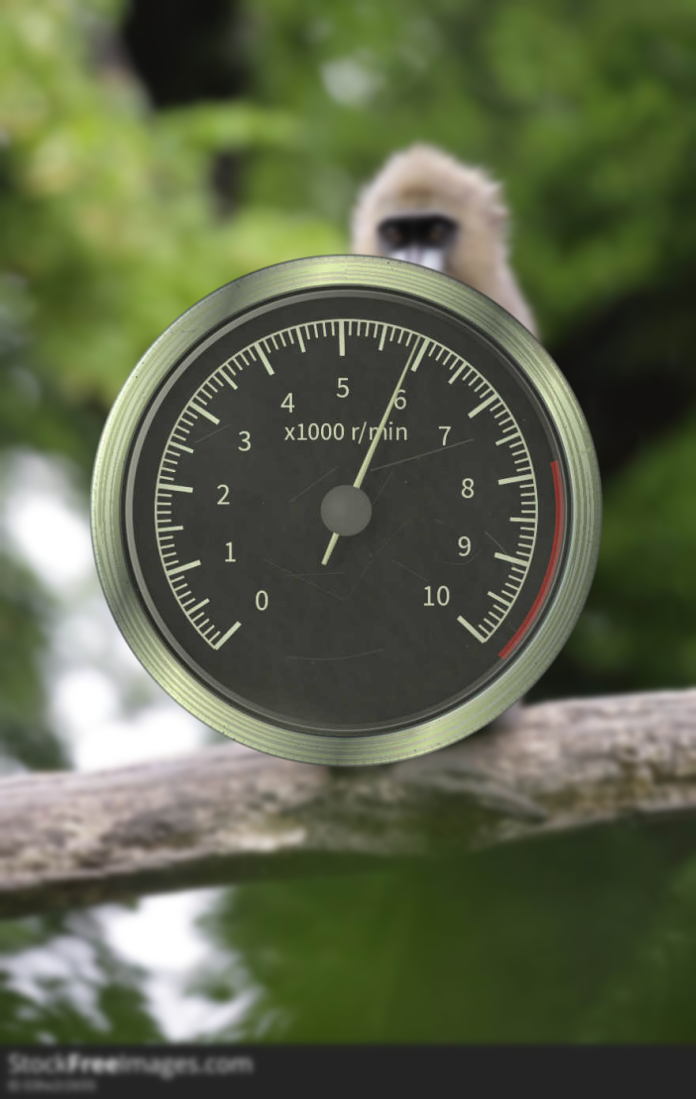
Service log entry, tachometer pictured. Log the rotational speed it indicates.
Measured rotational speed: 5900 rpm
